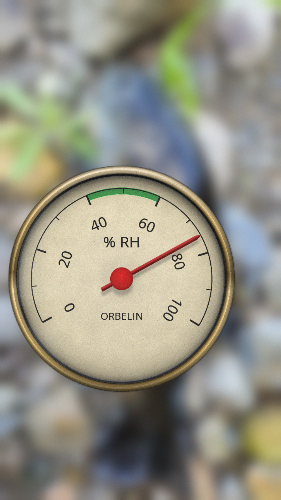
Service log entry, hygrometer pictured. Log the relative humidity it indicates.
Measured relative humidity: 75 %
